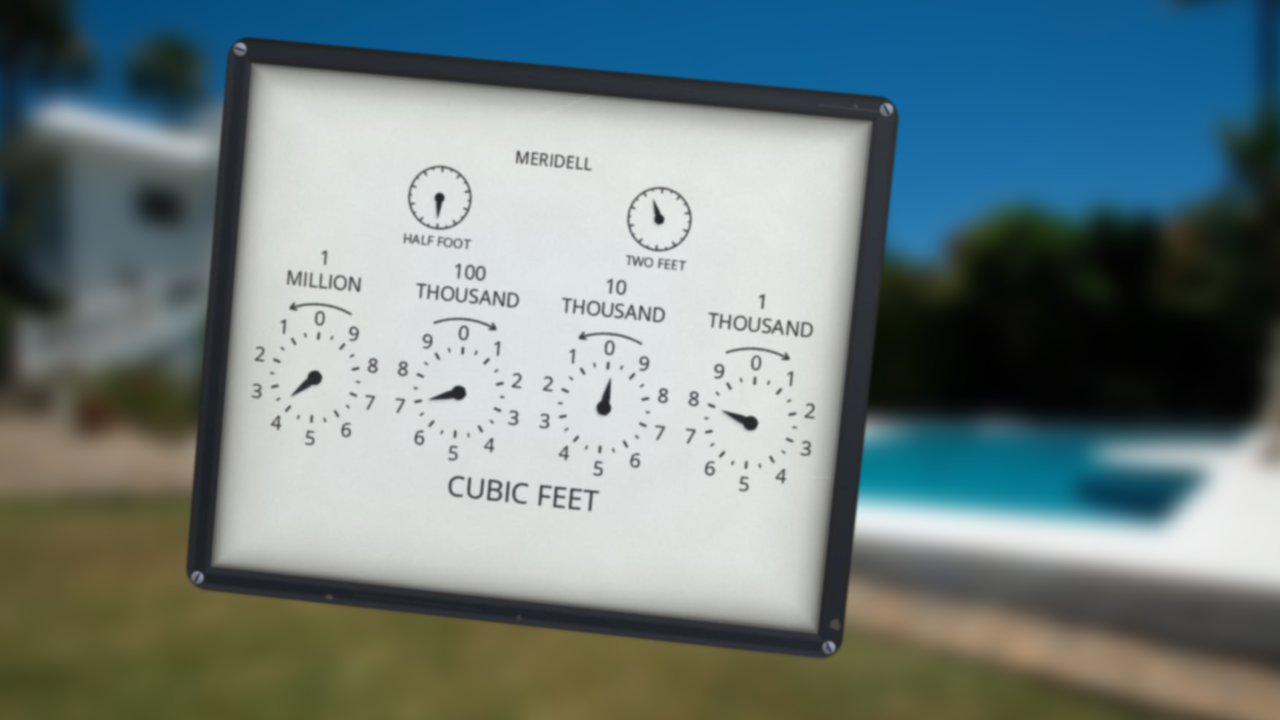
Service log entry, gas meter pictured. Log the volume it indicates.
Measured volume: 369800 ft³
